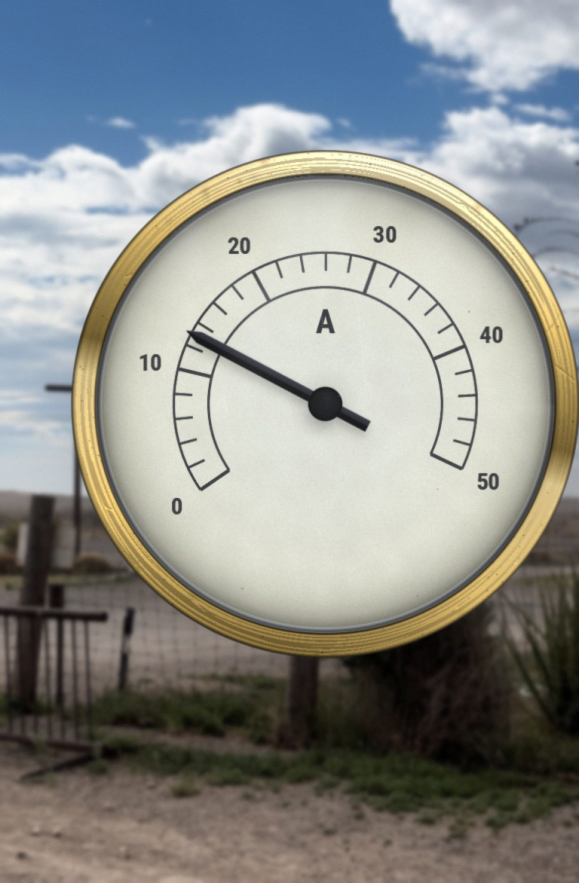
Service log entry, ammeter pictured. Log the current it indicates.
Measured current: 13 A
